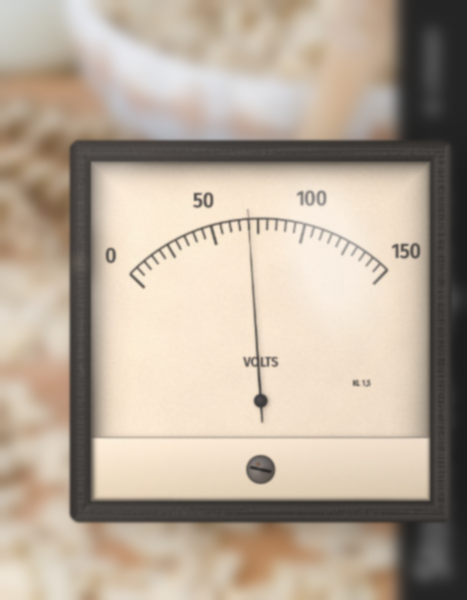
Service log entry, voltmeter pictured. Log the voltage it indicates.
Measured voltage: 70 V
